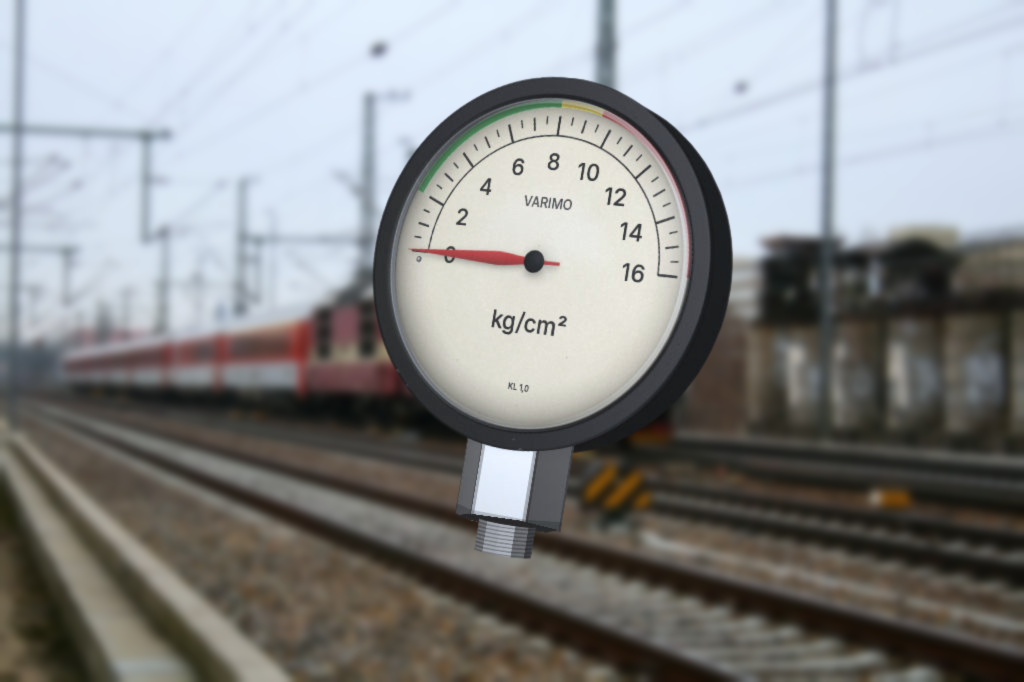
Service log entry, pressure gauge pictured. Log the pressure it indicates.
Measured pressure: 0 kg/cm²
